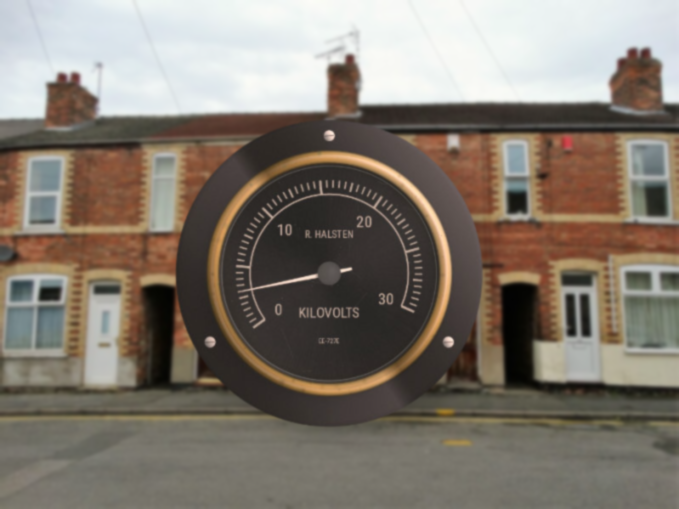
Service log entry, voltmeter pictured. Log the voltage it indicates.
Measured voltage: 3 kV
